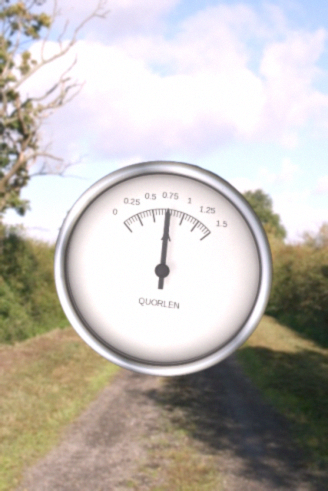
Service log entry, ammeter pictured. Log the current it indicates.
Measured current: 0.75 A
